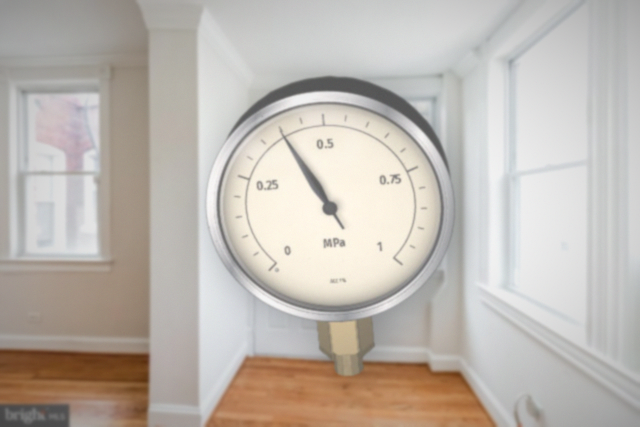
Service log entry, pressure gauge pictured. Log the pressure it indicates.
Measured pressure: 0.4 MPa
